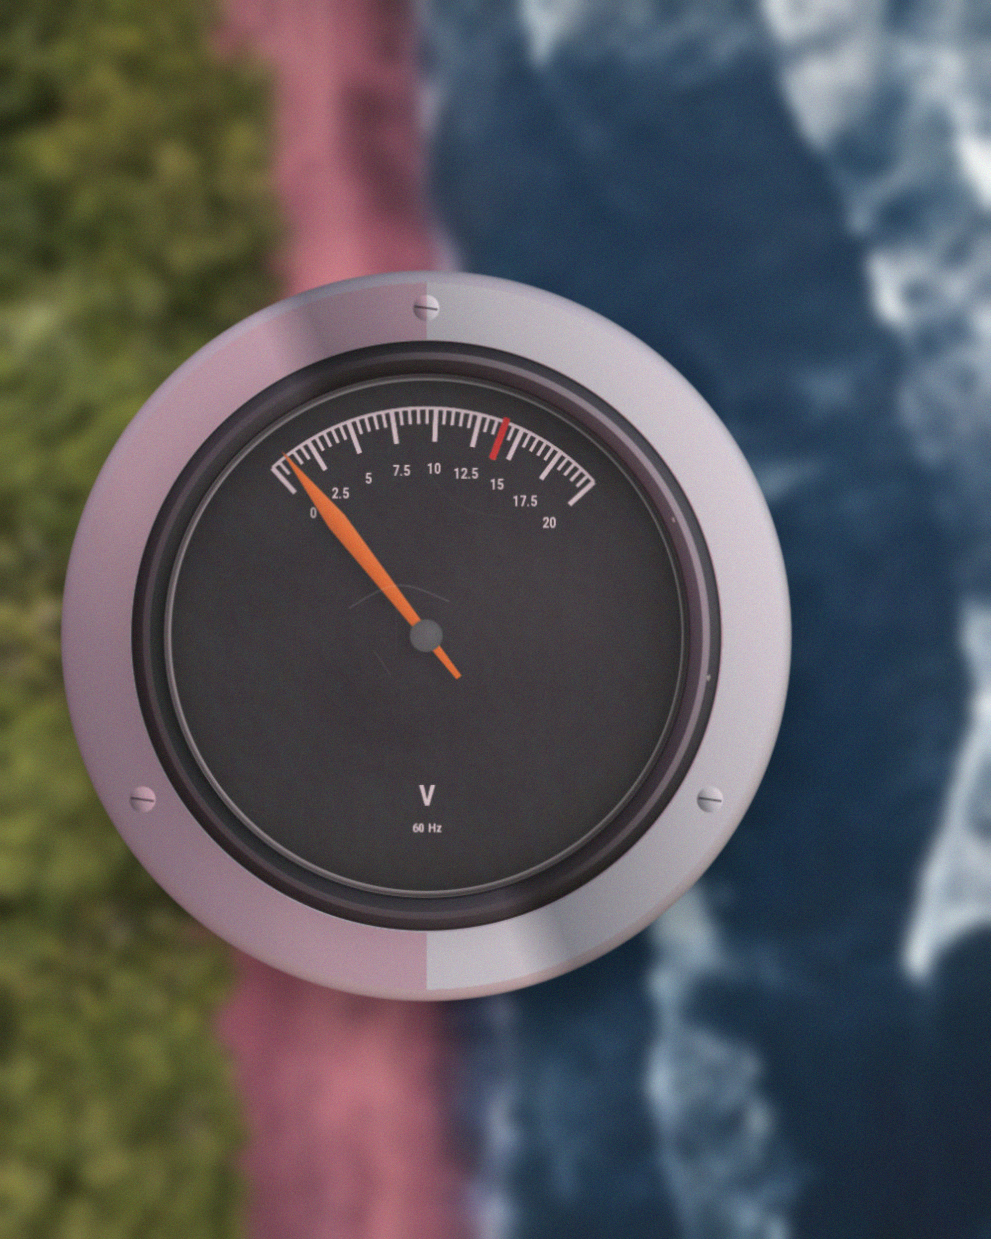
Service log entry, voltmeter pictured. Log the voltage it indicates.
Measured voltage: 1 V
